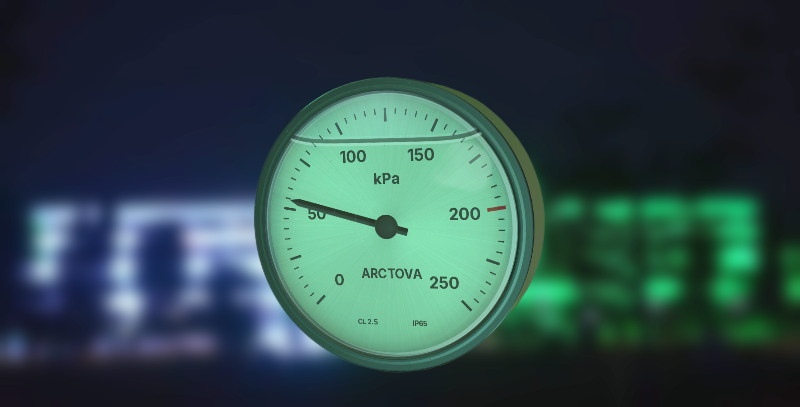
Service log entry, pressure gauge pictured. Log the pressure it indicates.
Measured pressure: 55 kPa
